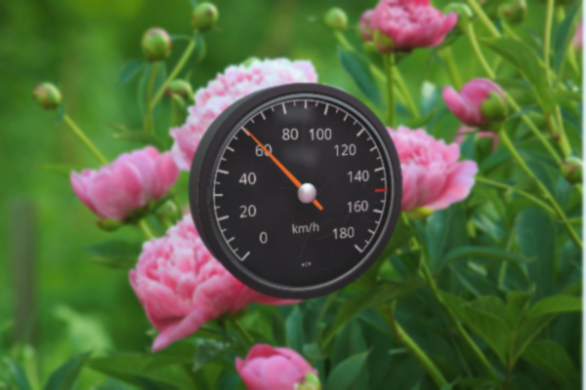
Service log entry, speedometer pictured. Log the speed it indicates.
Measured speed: 60 km/h
